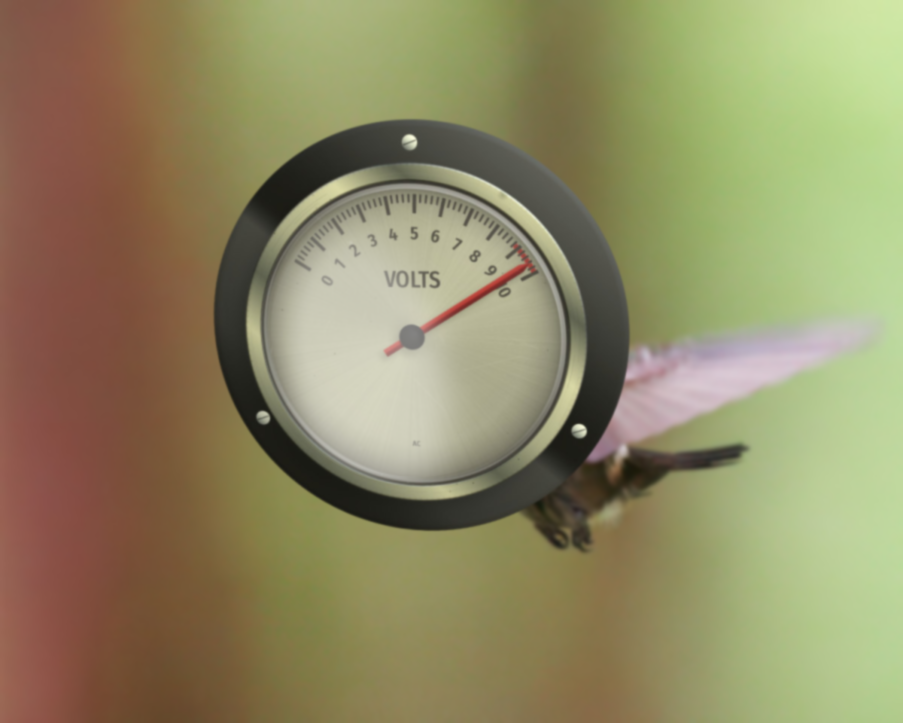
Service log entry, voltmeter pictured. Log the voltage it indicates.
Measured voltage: 9.6 V
